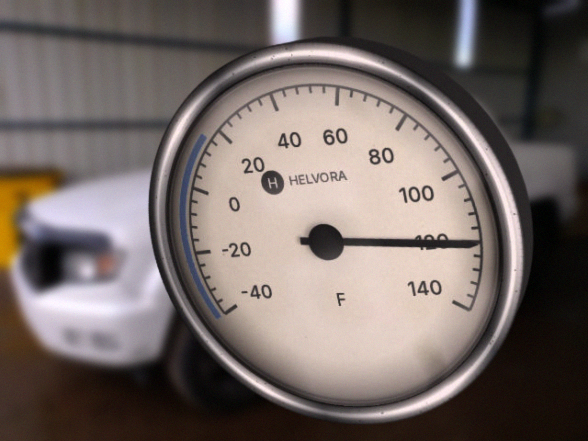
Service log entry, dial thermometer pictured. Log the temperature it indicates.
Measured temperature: 120 °F
